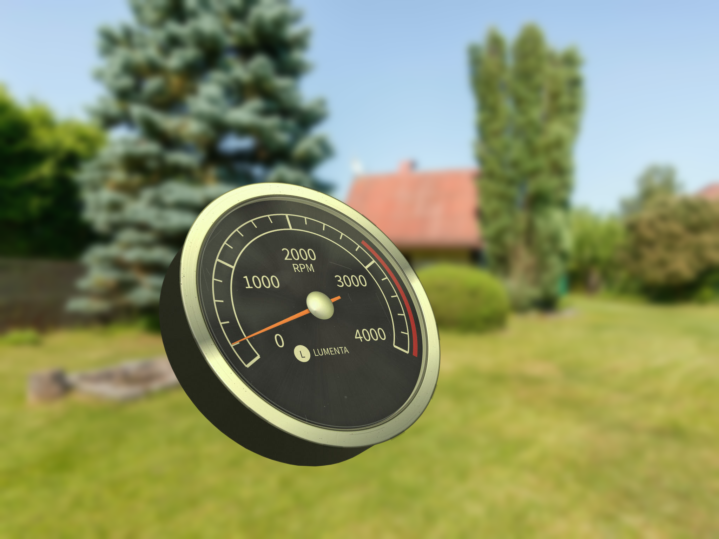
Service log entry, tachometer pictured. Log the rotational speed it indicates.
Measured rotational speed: 200 rpm
